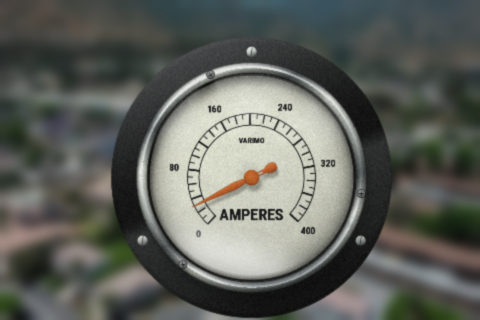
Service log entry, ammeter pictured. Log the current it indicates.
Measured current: 30 A
